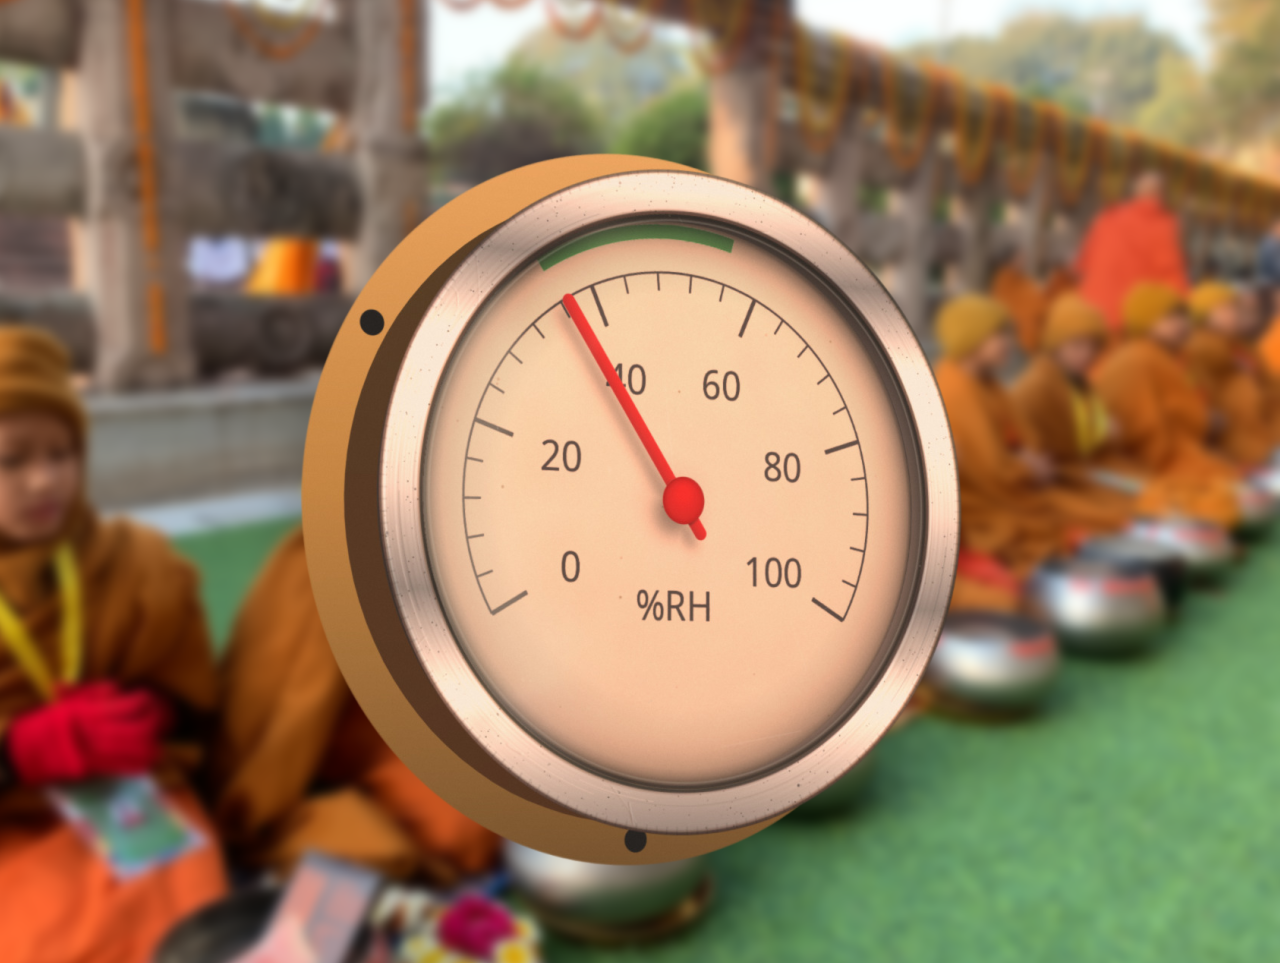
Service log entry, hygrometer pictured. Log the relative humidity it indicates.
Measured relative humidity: 36 %
